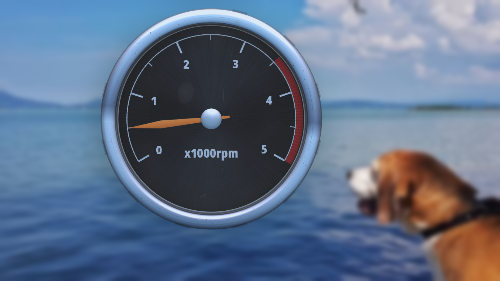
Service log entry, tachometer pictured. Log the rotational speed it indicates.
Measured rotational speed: 500 rpm
